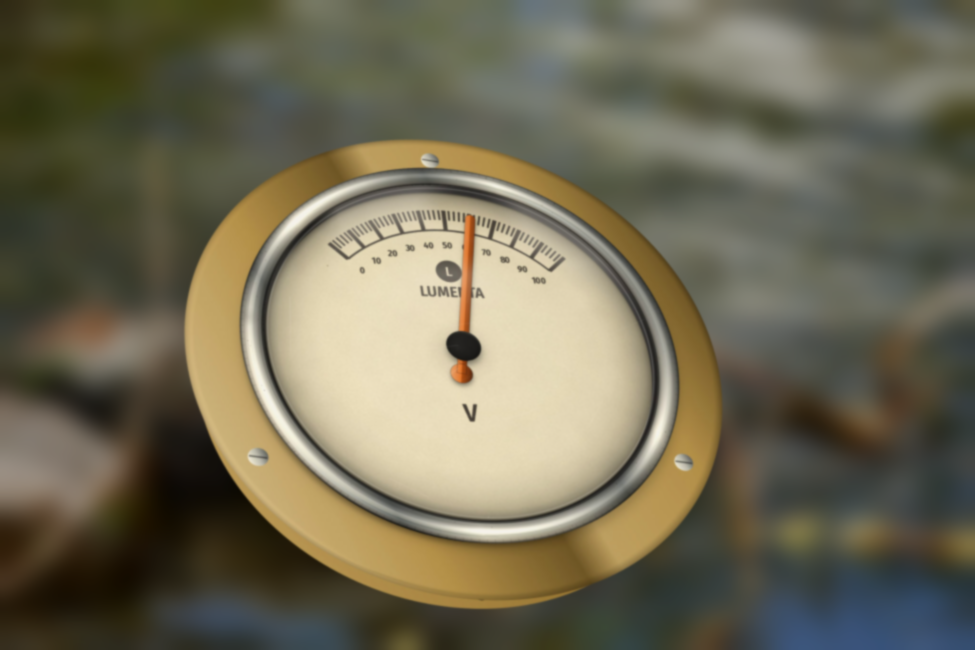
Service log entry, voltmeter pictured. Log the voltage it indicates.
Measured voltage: 60 V
